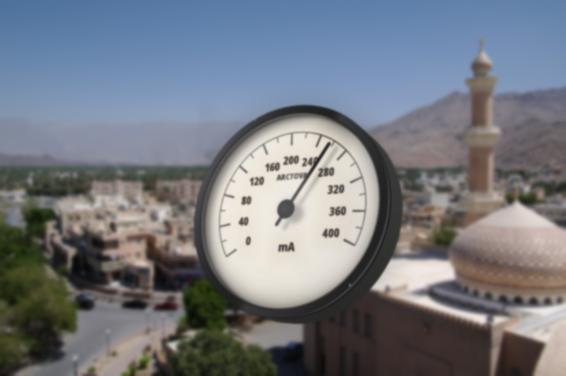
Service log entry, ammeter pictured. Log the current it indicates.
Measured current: 260 mA
